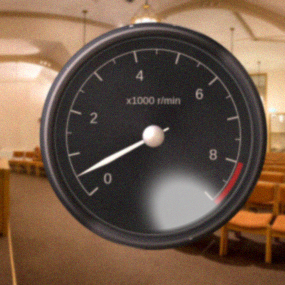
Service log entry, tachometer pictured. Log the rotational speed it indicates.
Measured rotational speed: 500 rpm
